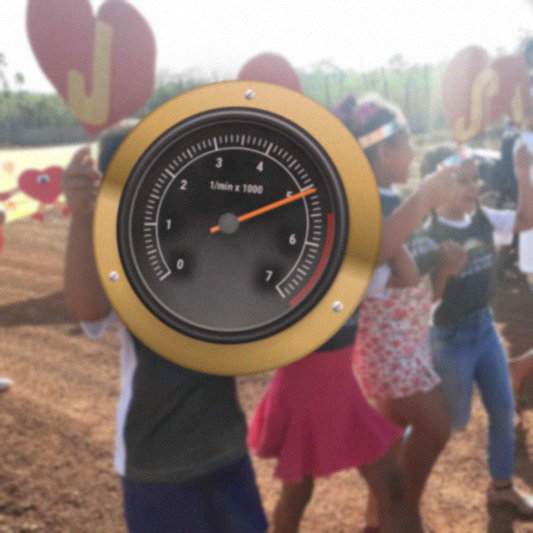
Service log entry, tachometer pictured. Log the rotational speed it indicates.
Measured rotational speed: 5100 rpm
